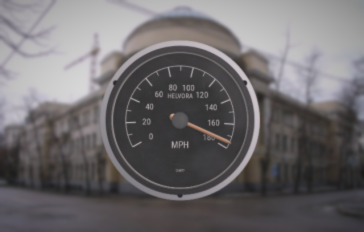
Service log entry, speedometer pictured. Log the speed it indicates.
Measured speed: 175 mph
